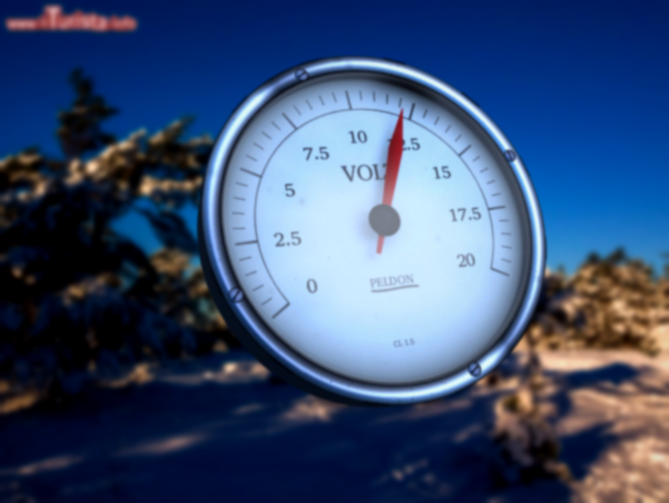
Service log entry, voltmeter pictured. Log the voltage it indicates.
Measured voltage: 12 V
